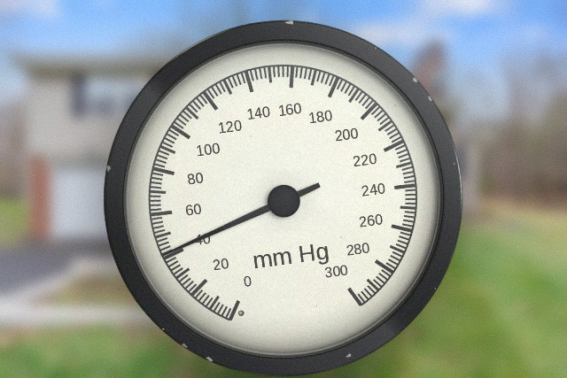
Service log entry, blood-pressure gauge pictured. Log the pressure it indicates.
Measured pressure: 42 mmHg
